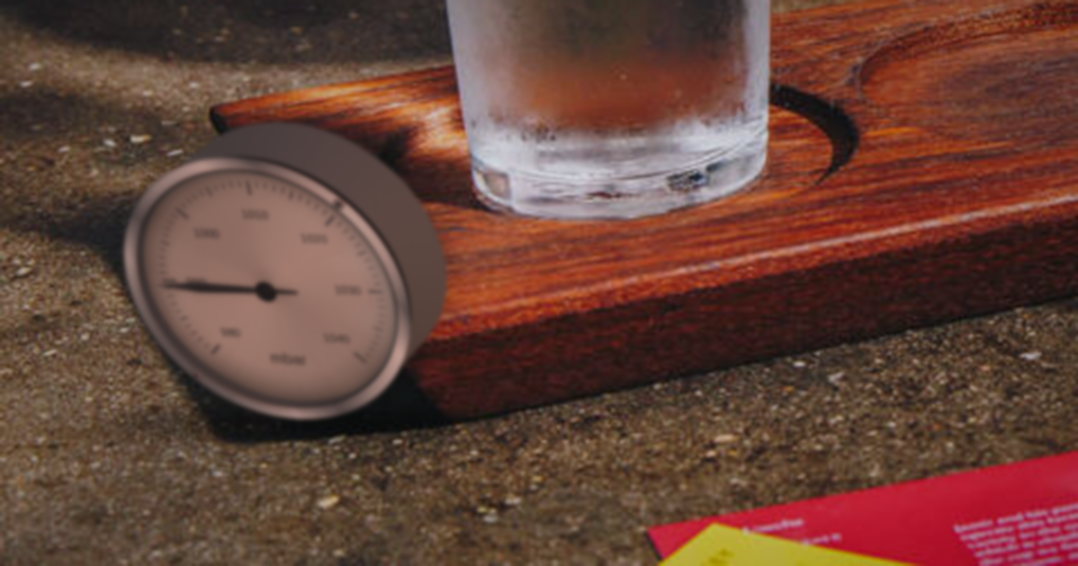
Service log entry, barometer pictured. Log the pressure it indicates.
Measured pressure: 990 mbar
